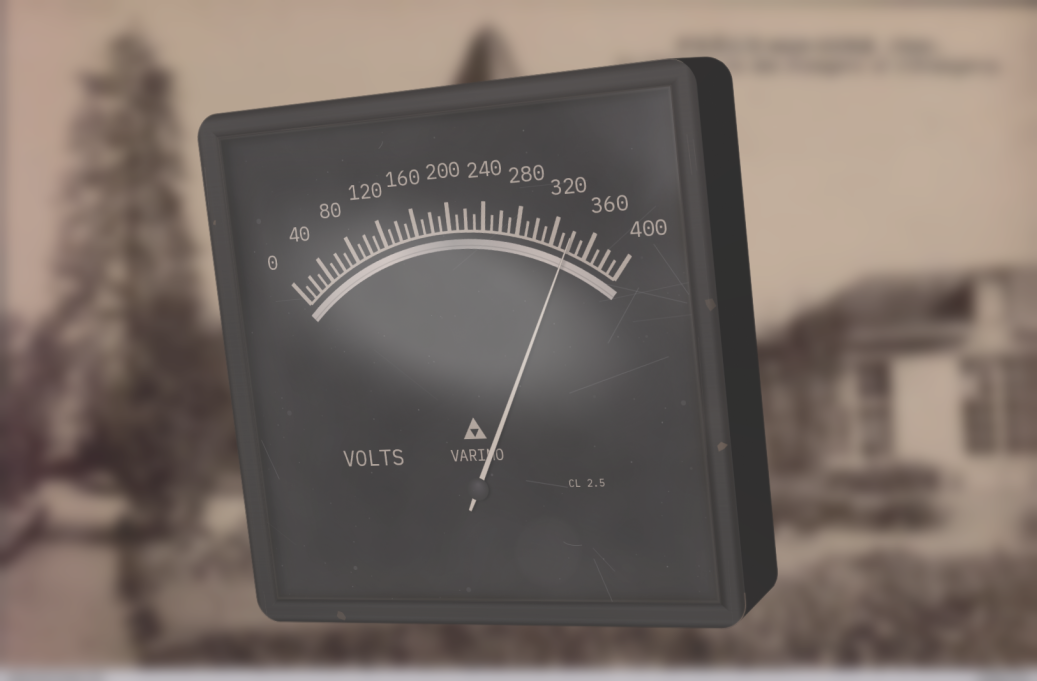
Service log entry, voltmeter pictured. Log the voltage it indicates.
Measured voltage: 340 V
